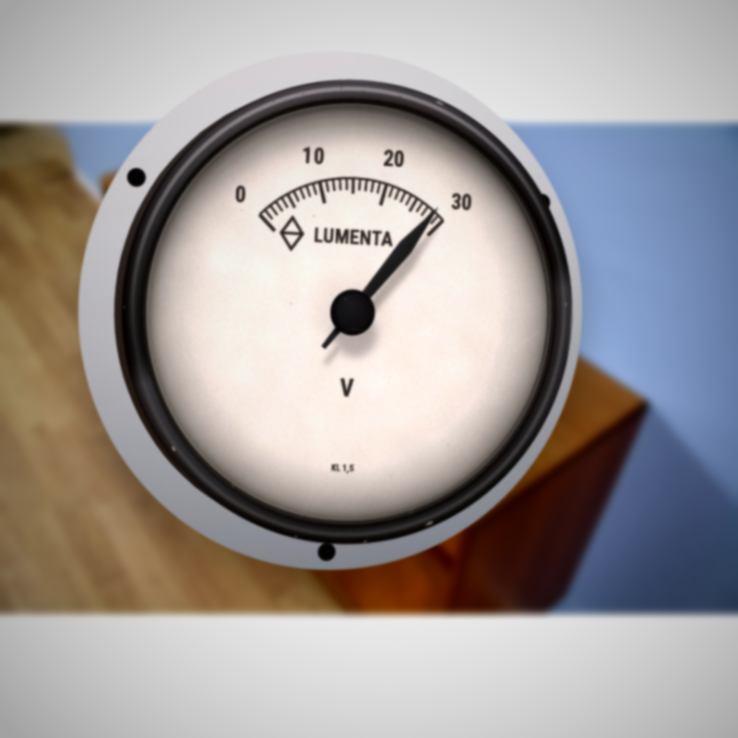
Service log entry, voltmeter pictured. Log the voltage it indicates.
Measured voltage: 28 V
